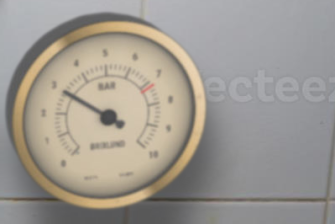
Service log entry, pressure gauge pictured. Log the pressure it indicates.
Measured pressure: 3 bar
